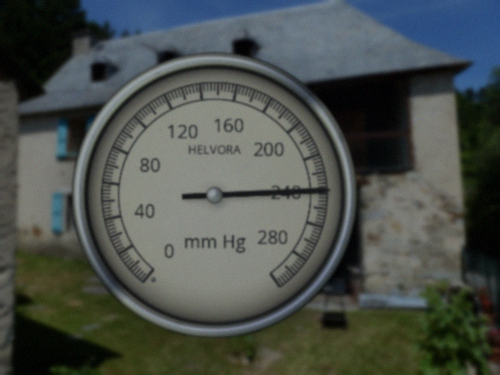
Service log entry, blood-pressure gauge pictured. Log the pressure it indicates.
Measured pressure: 240 mmHg
